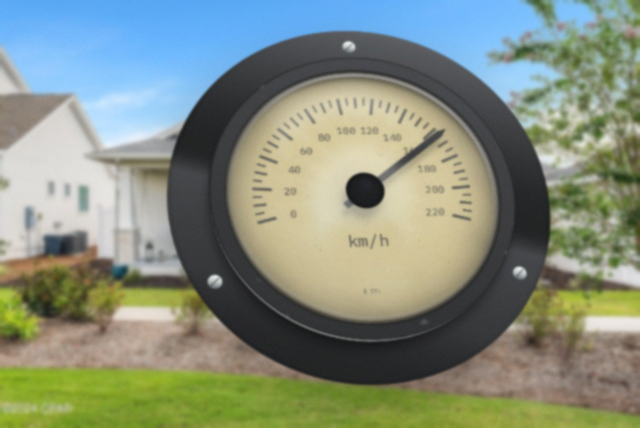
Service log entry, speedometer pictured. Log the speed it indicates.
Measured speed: 165 km/h
